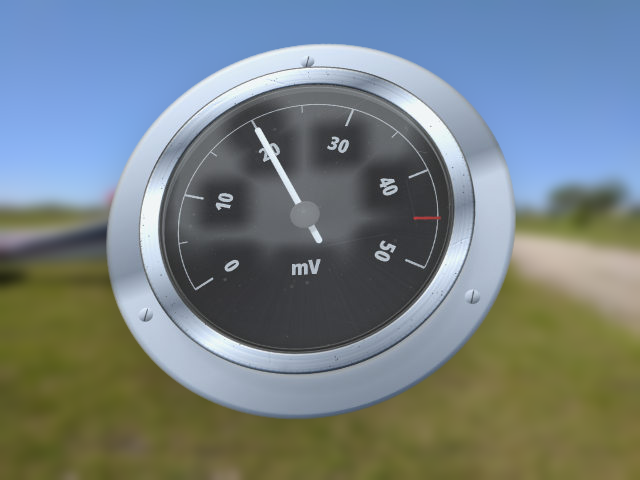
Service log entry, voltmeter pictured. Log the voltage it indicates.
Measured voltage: 20 mV
